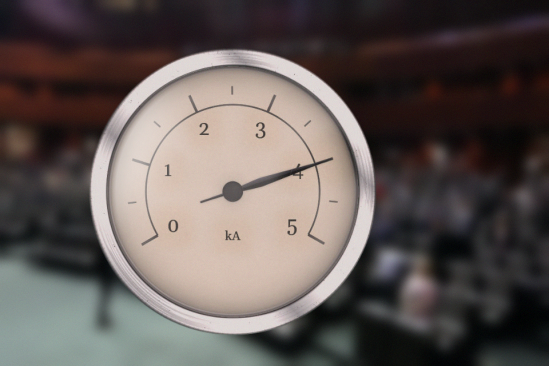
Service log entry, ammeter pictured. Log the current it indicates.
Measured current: 4 kA
